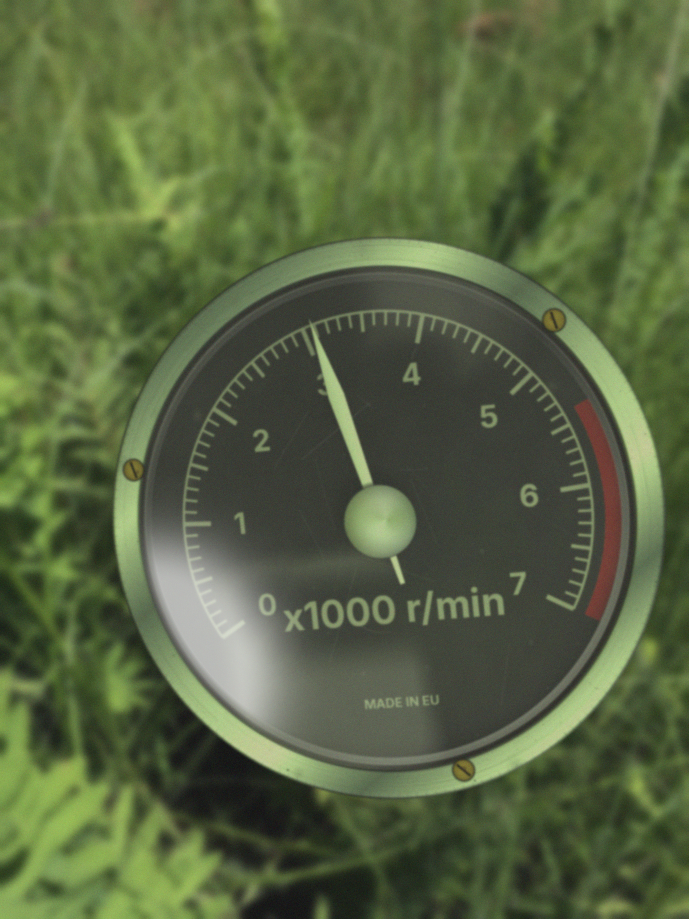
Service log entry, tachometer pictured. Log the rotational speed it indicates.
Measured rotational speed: 3100 rpm
